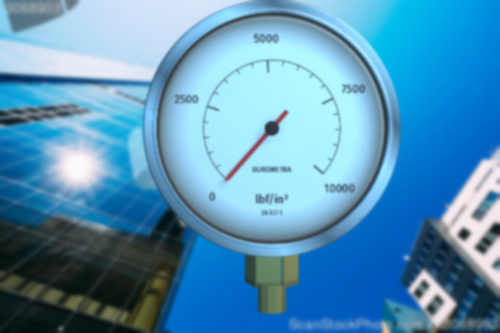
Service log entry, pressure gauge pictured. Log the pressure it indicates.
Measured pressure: 0 psi
